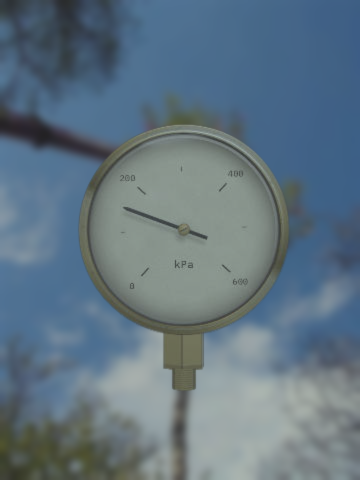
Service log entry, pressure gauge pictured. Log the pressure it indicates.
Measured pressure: 150 kPa
